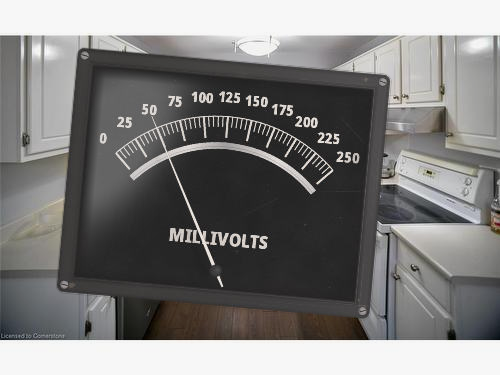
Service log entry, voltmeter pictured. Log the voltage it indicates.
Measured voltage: 50 mV
